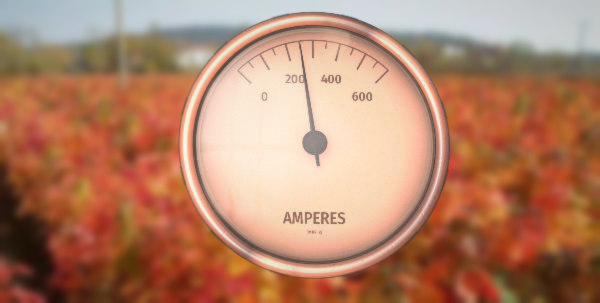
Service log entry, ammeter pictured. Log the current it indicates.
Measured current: 250 A
